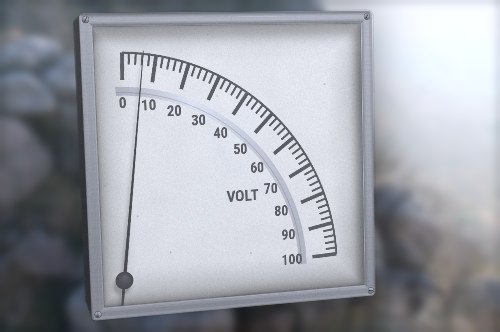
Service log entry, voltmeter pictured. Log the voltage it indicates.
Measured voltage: 6 V
